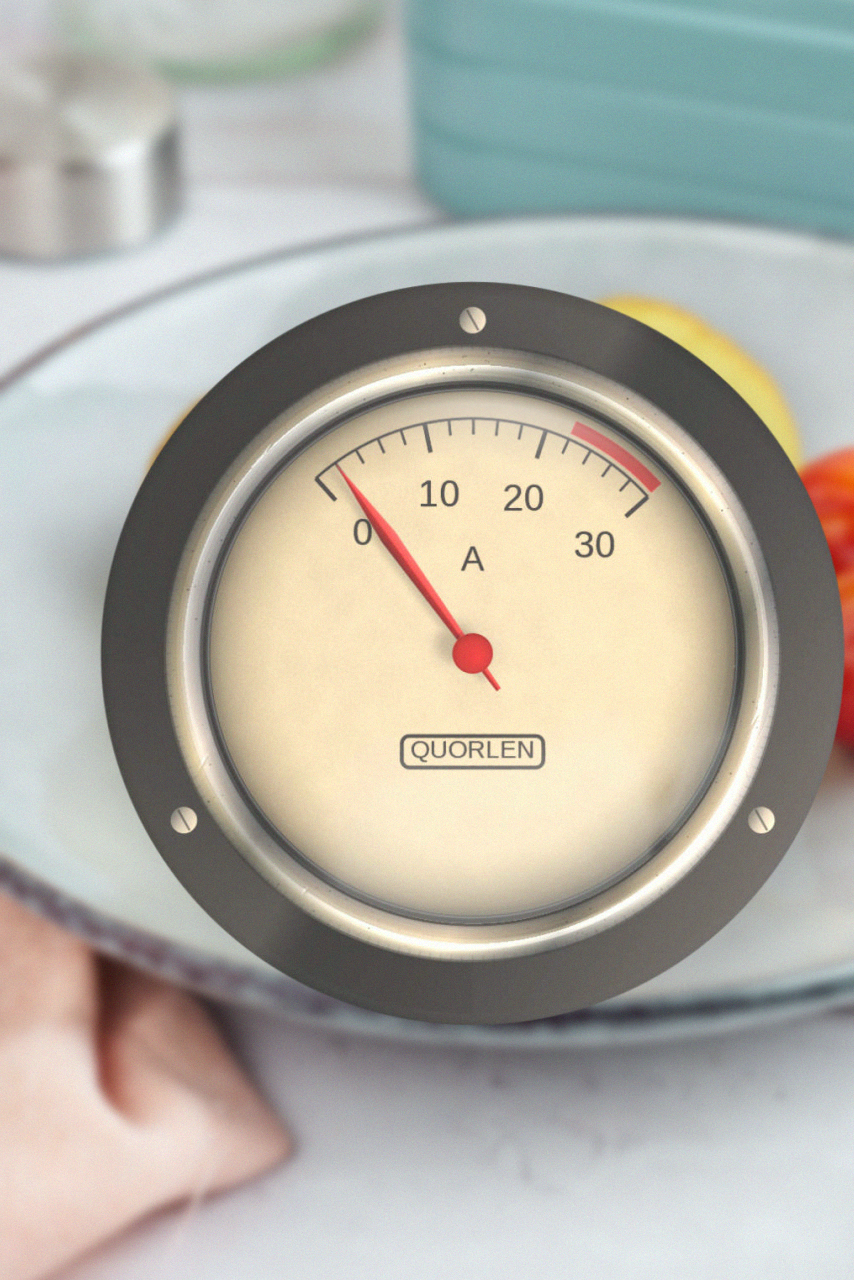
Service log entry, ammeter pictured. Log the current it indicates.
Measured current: 2 A
